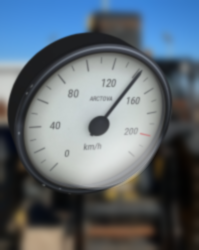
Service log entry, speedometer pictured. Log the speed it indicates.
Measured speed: 140 km/h
